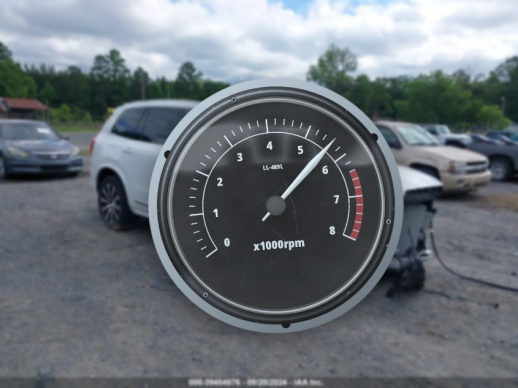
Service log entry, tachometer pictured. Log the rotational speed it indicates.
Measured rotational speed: 5600 rpm
